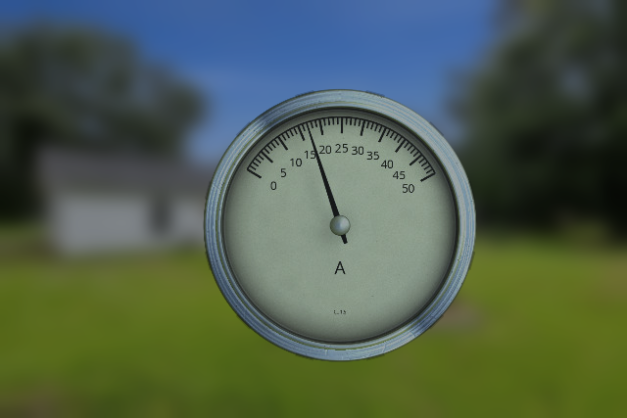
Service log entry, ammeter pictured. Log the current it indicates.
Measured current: 17 A
